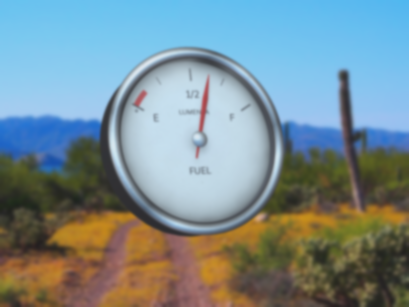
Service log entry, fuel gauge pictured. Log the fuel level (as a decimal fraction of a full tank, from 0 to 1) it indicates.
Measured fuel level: 0.625
